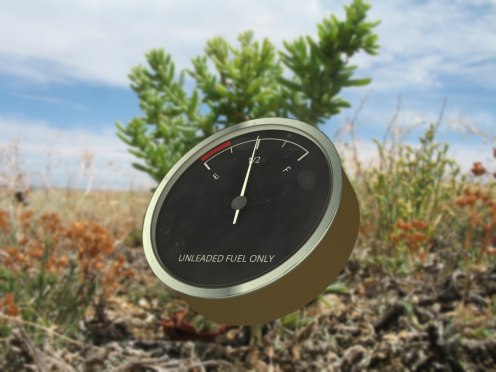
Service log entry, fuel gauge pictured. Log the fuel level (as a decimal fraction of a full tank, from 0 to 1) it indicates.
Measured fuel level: 0.5
